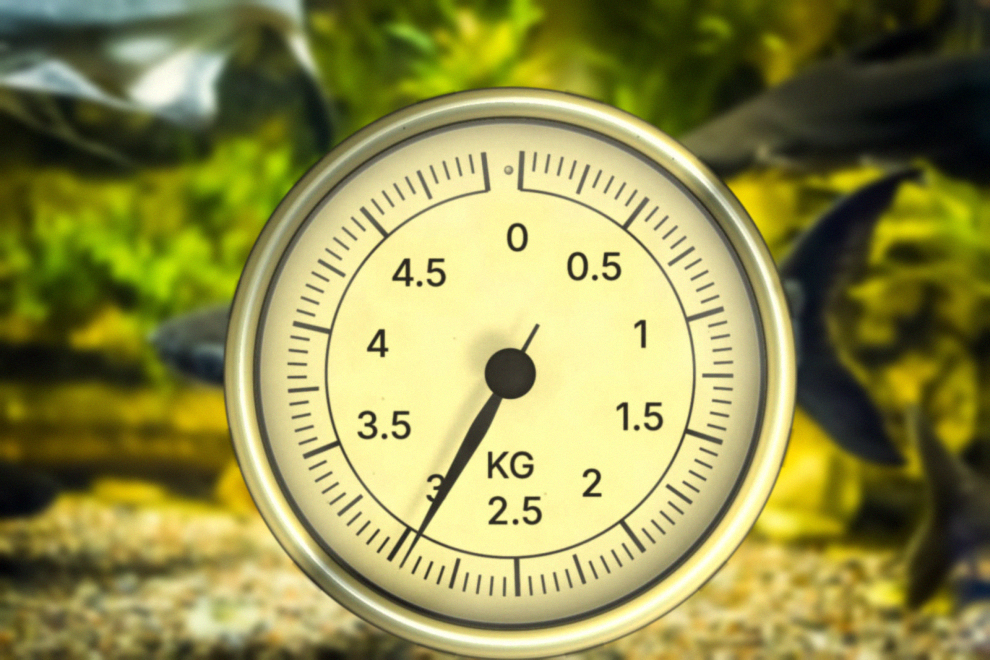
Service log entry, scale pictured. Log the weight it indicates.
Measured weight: 2.95 kg
